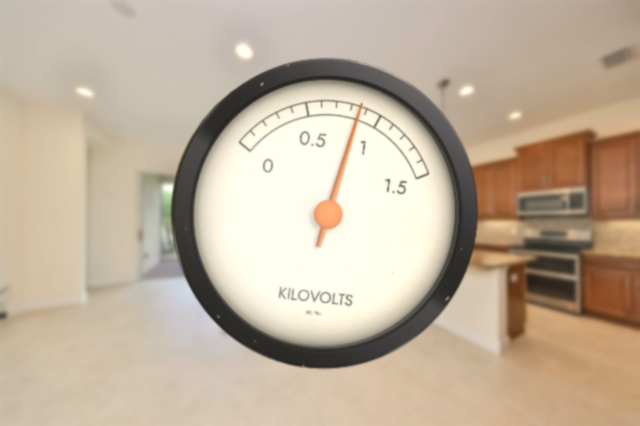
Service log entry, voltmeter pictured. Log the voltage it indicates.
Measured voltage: 0.85 kV
